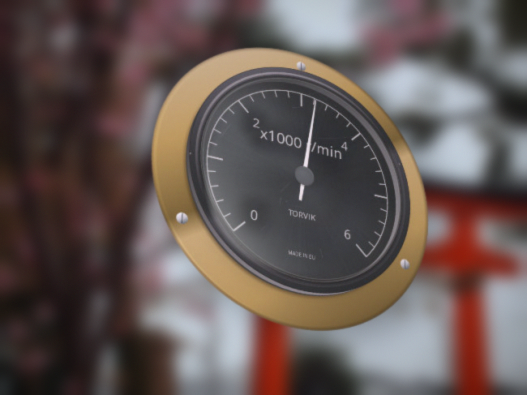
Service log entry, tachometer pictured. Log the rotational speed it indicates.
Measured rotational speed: 3200 rpm
